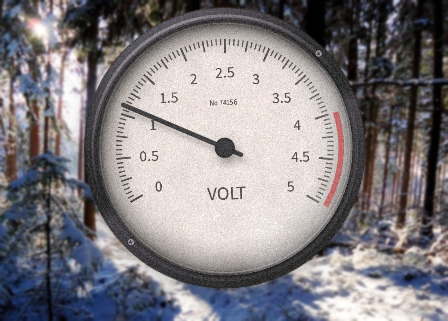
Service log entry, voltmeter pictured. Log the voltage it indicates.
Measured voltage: 1.1 V
